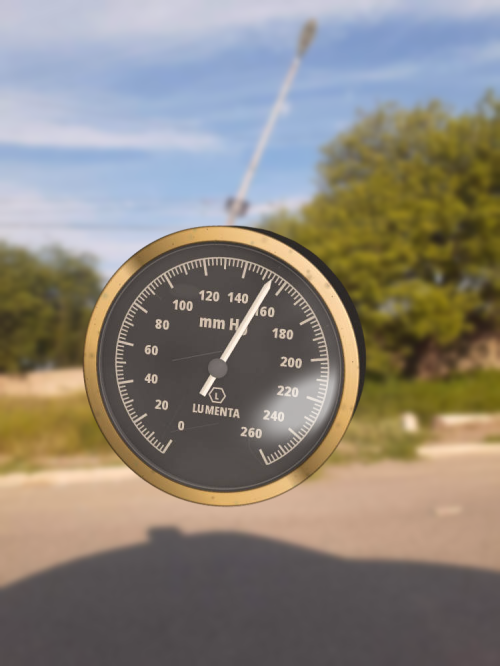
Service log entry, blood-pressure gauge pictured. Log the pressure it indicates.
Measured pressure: 154 mmHg
